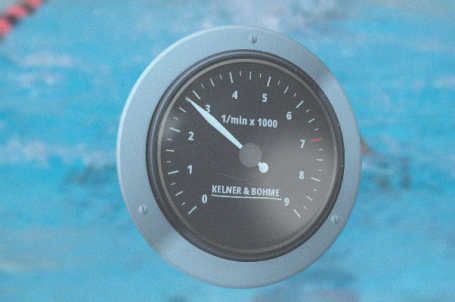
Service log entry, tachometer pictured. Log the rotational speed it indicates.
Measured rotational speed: 2750 rpm
